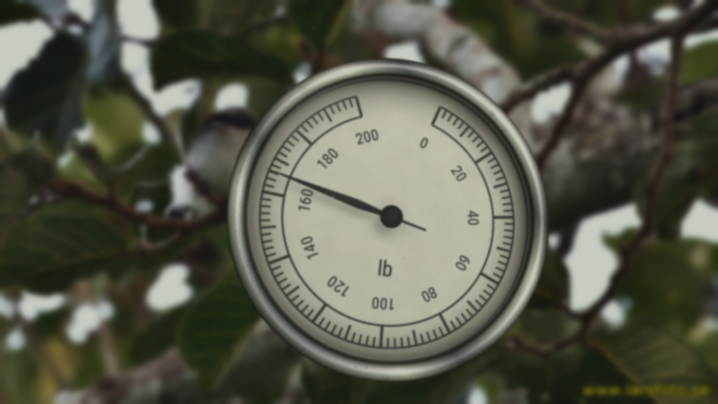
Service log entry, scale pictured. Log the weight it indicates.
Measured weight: 166 lb
